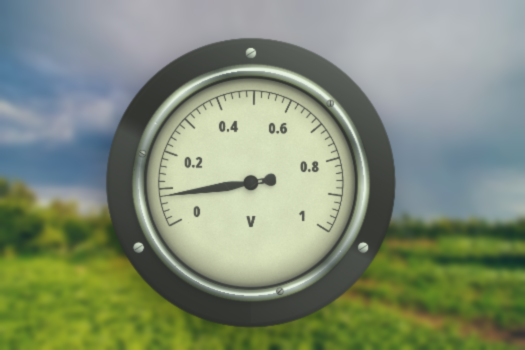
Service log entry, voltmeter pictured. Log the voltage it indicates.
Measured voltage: 0.08 V
